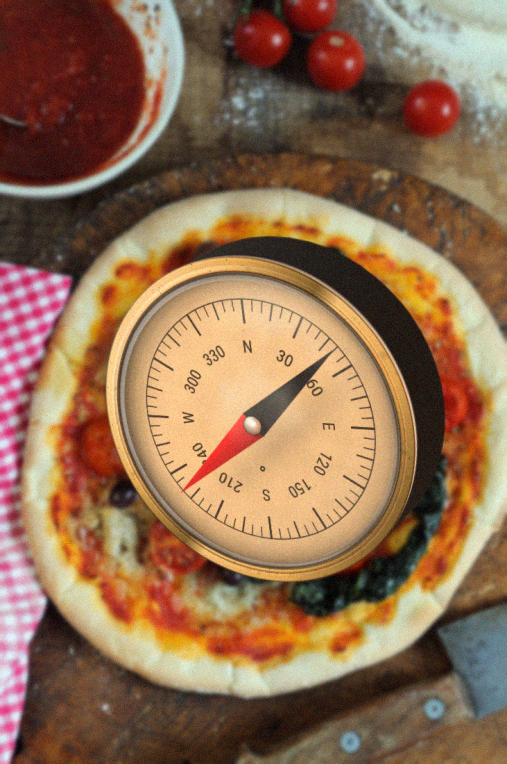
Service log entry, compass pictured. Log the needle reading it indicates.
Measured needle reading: 230 °
